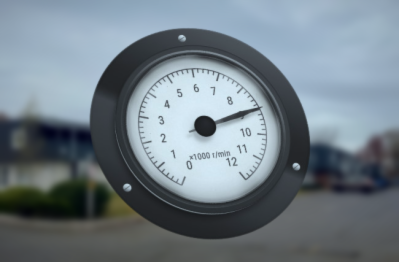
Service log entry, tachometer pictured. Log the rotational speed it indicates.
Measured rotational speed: 9000 rpm
